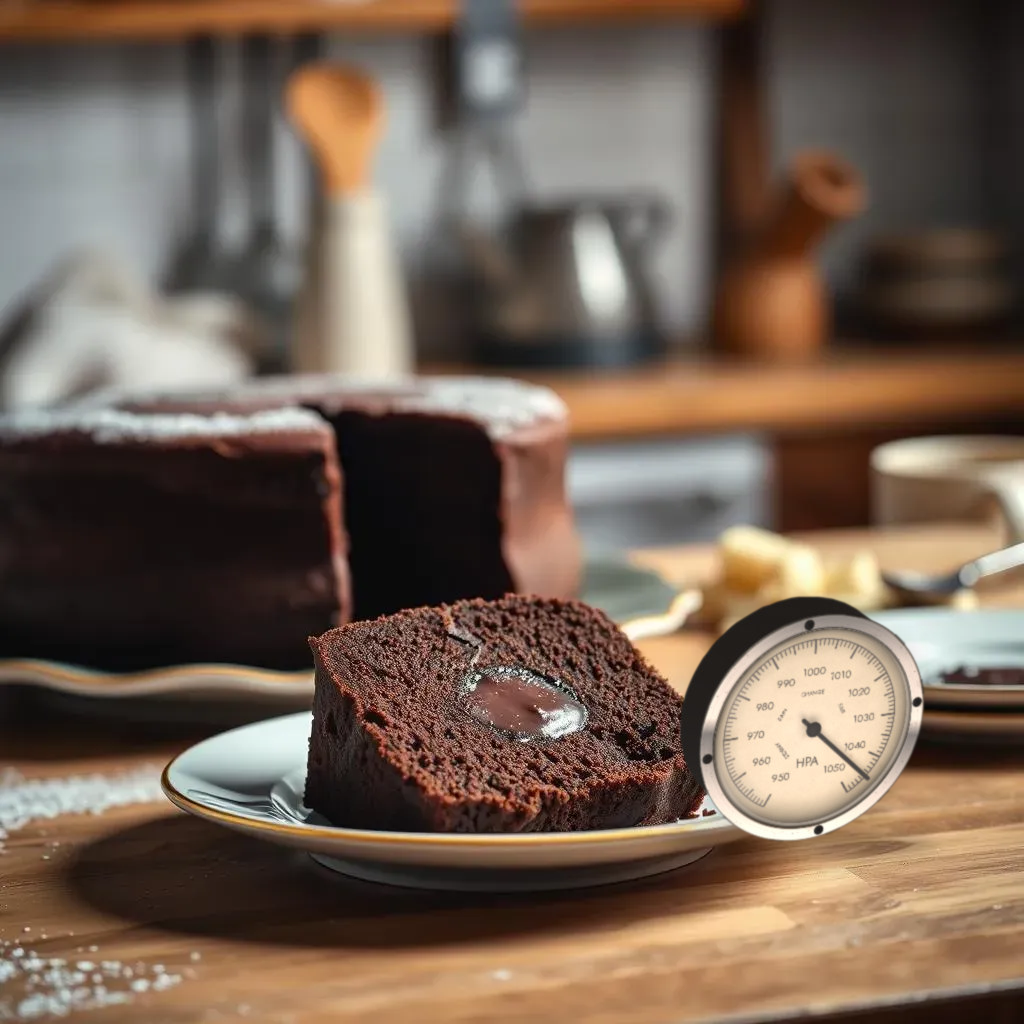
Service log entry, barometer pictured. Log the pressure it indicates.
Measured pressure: 1045 hPa
